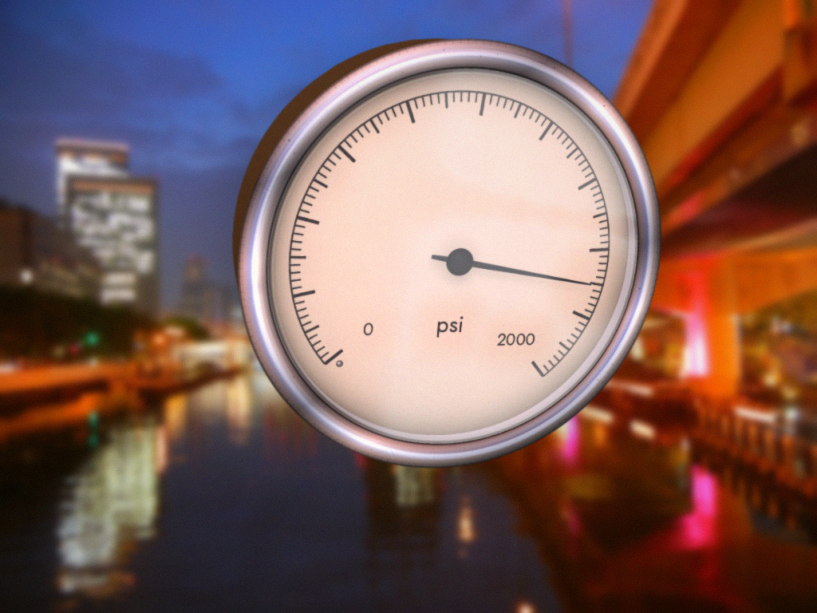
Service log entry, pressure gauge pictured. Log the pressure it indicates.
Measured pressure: 1700 psi
